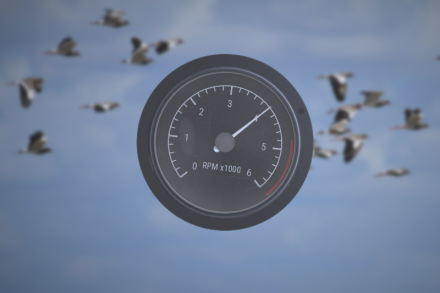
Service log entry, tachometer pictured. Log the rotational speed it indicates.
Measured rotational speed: 4000 rpm
